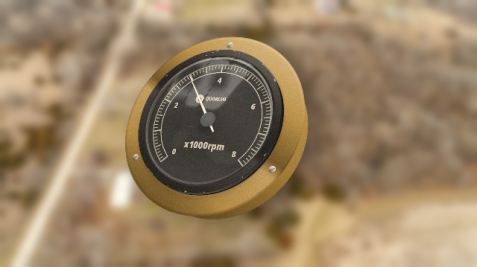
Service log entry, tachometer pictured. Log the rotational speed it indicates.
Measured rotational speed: 3000 rpm
